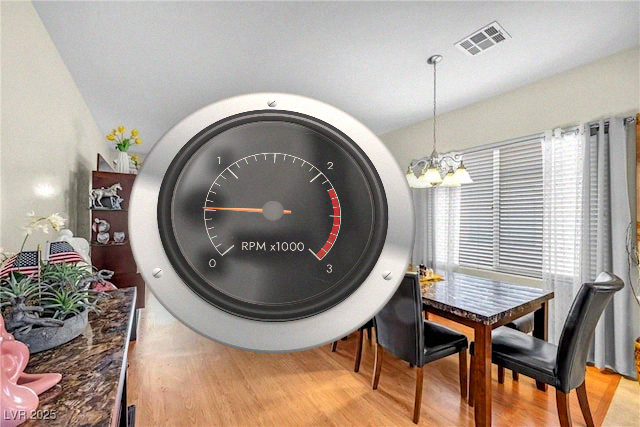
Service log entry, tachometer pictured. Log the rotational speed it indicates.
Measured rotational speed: 500 rpm
